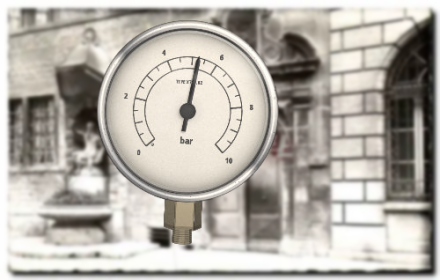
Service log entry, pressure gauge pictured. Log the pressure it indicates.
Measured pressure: 5.25 bar
